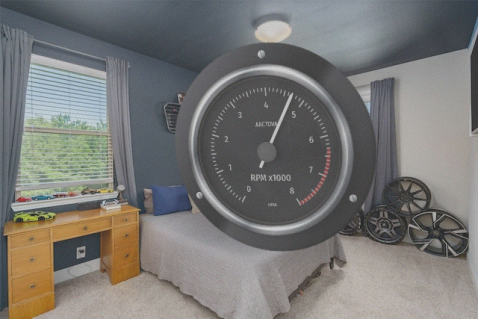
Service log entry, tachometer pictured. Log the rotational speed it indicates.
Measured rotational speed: 4700 rpm
